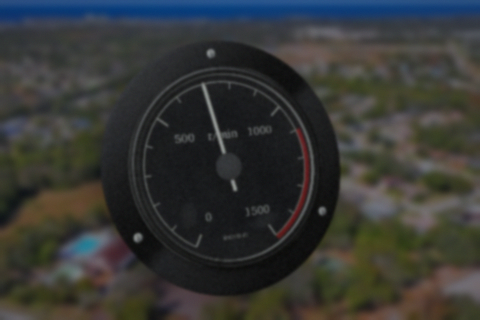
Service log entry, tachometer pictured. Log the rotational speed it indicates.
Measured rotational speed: 700 rpm
